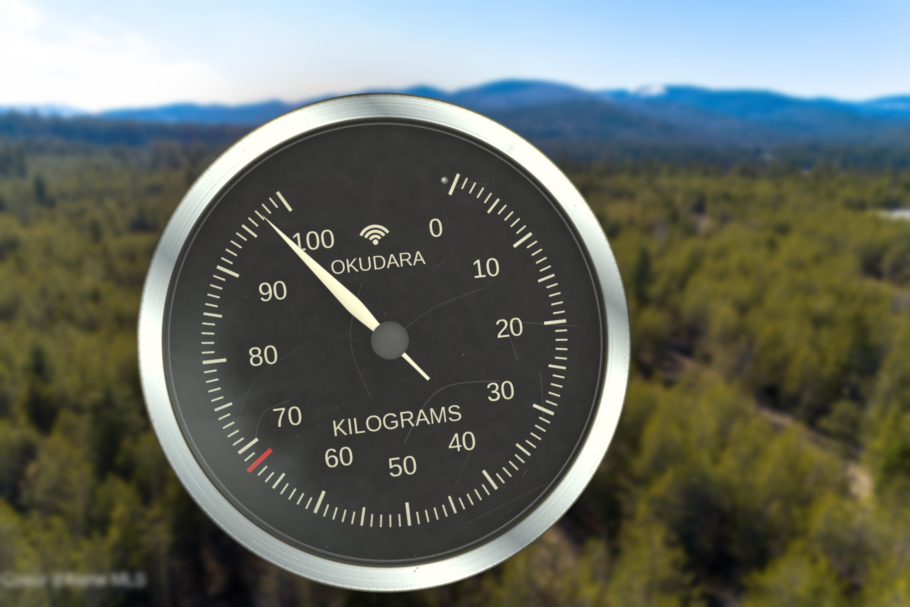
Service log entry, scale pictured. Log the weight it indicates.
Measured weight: 97 kg
